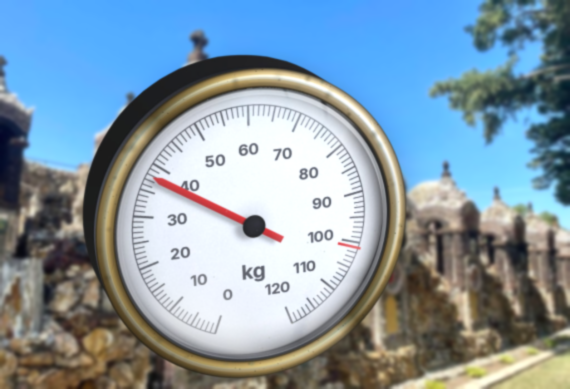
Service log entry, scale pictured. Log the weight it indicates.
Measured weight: 38 kg
